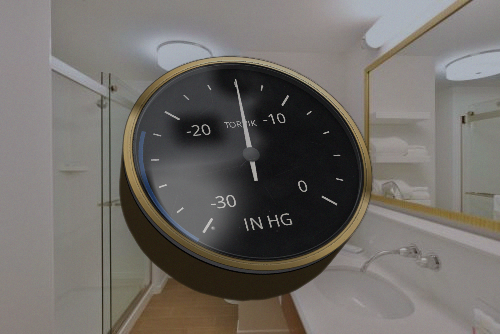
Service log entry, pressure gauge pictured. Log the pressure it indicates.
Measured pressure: -14 inHg
